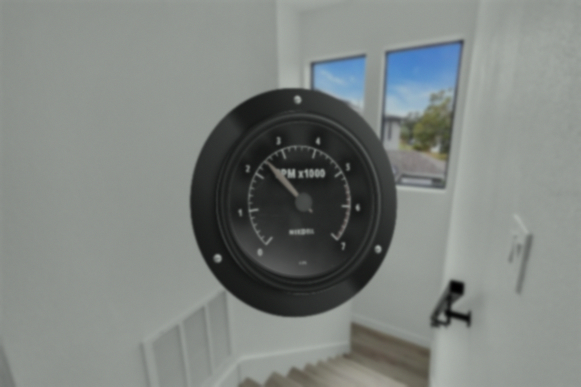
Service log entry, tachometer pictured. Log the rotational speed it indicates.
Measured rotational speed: 2400 rpm
